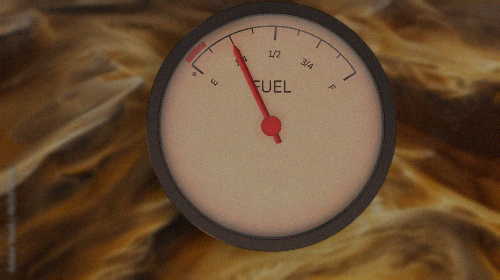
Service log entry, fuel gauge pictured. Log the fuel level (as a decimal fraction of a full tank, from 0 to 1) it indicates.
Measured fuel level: 0.25
